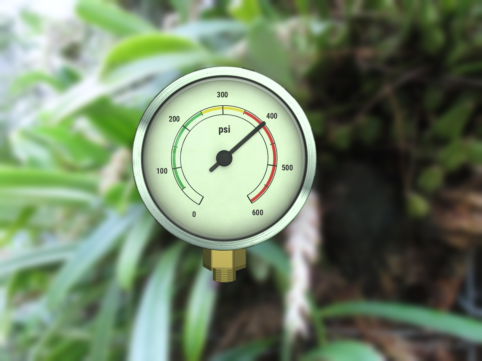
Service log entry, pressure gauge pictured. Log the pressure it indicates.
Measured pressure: 400 psi
